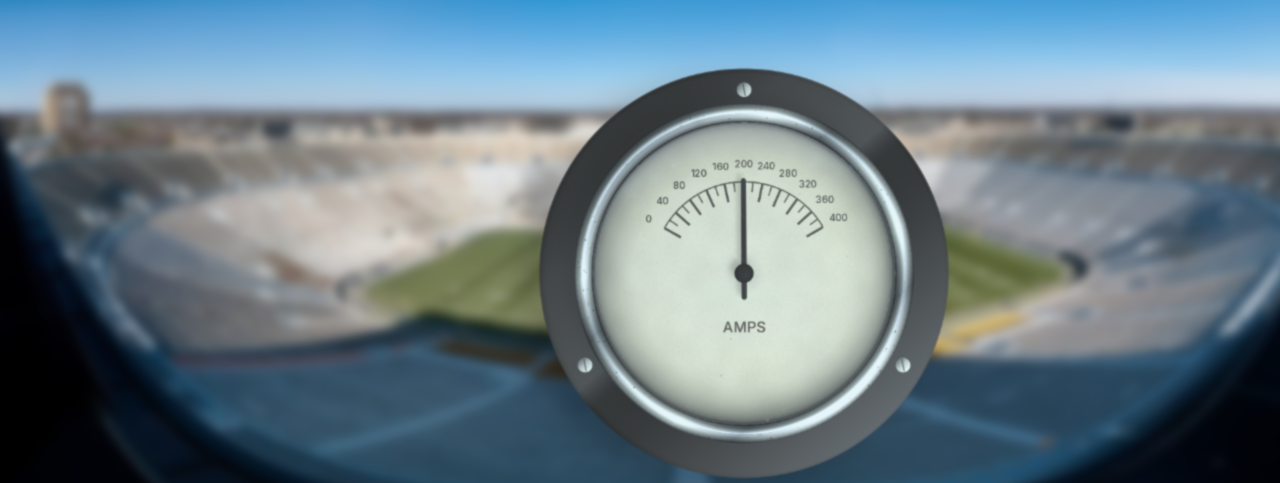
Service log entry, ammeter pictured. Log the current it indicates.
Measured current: 200 A
